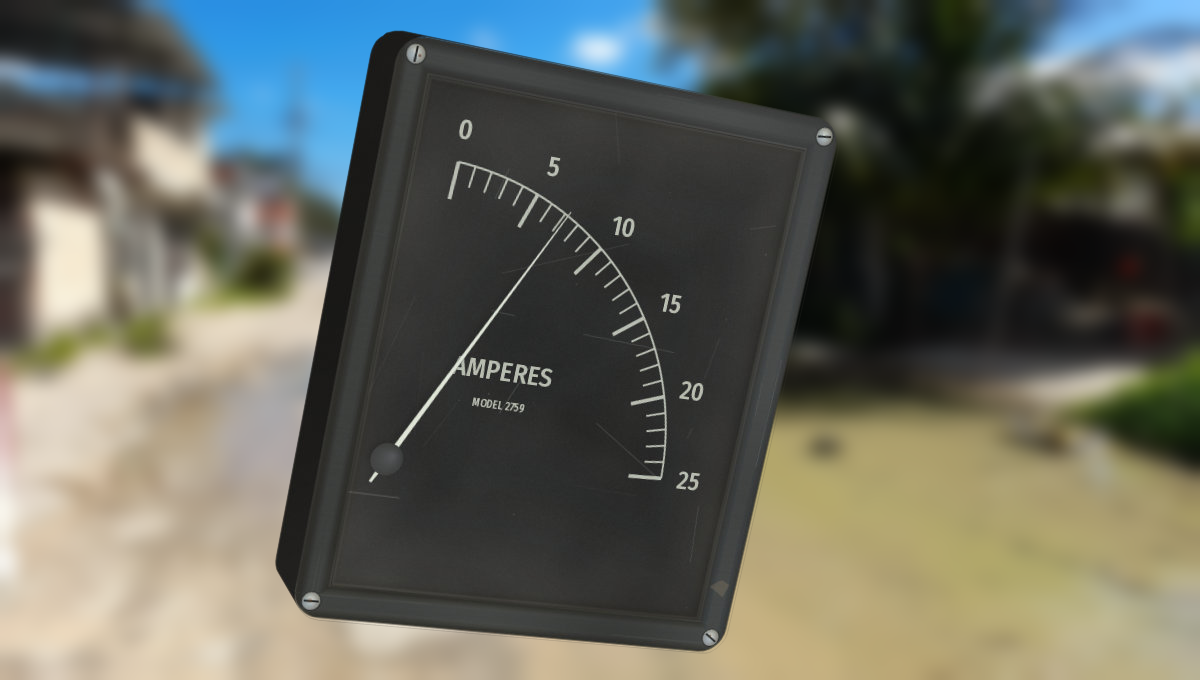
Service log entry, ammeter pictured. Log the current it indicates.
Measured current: 7 A
